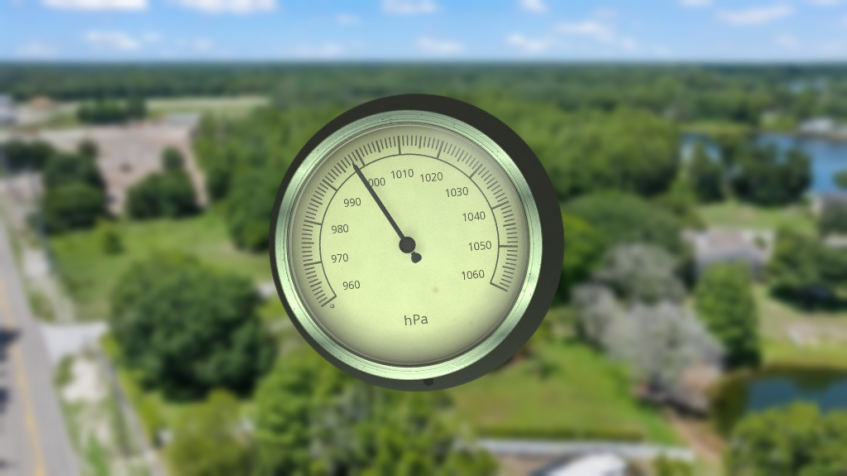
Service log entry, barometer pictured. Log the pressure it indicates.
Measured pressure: 998 hPa
